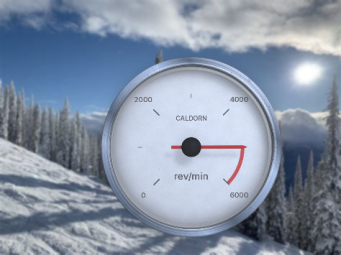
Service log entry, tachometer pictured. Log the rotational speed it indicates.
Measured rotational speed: 5000 rpm
